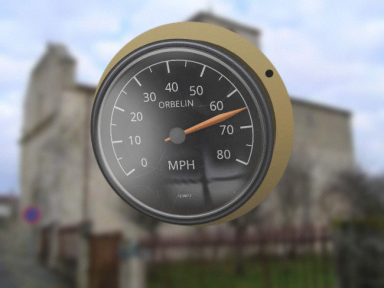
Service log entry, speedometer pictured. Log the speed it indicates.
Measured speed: 65 mph
